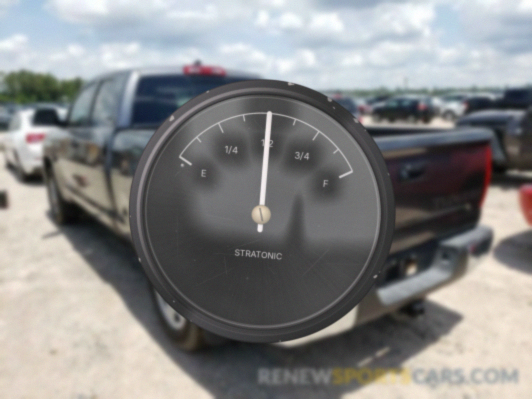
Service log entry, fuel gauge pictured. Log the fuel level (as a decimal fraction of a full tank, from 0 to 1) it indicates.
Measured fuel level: 0.5
